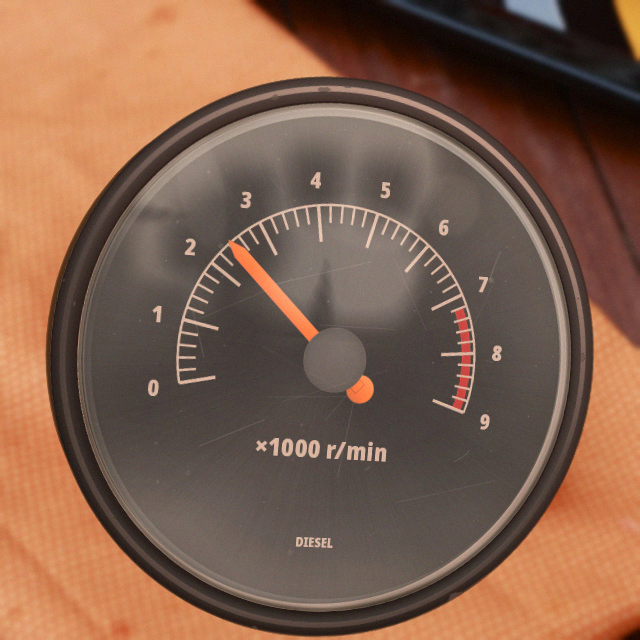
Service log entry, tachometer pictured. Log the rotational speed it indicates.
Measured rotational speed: 2400 rpm
